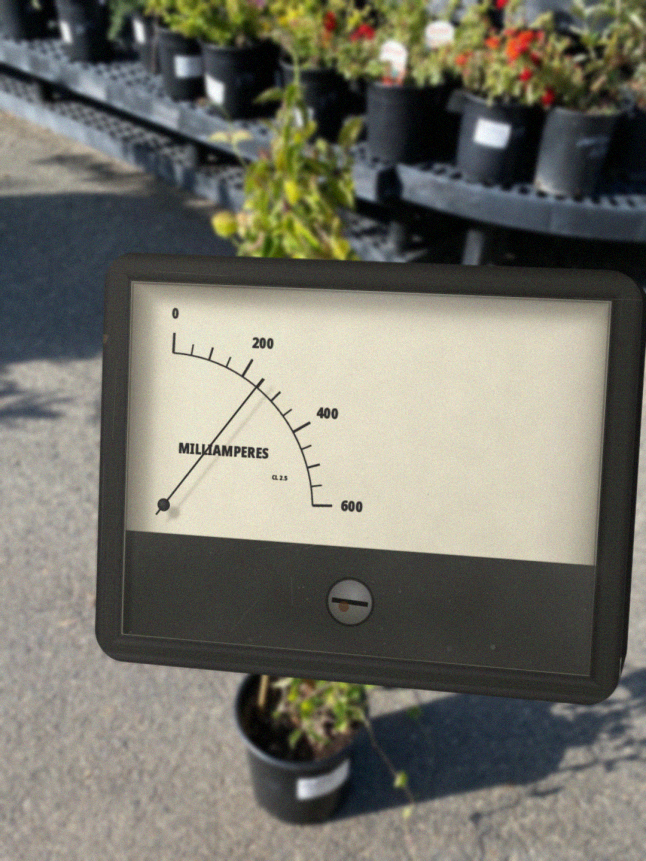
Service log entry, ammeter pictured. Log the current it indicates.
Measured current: 250 mA
